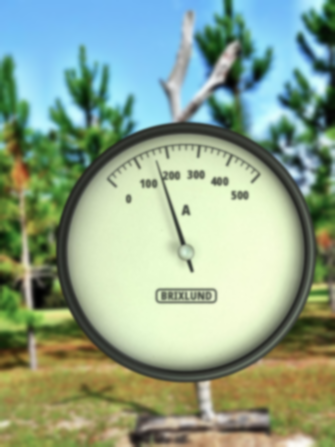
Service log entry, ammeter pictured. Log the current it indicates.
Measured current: 160 A
